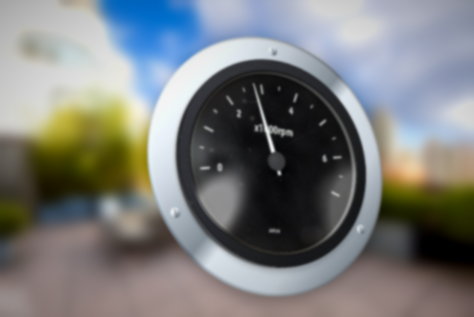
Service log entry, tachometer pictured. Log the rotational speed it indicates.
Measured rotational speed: 2750 rpm
